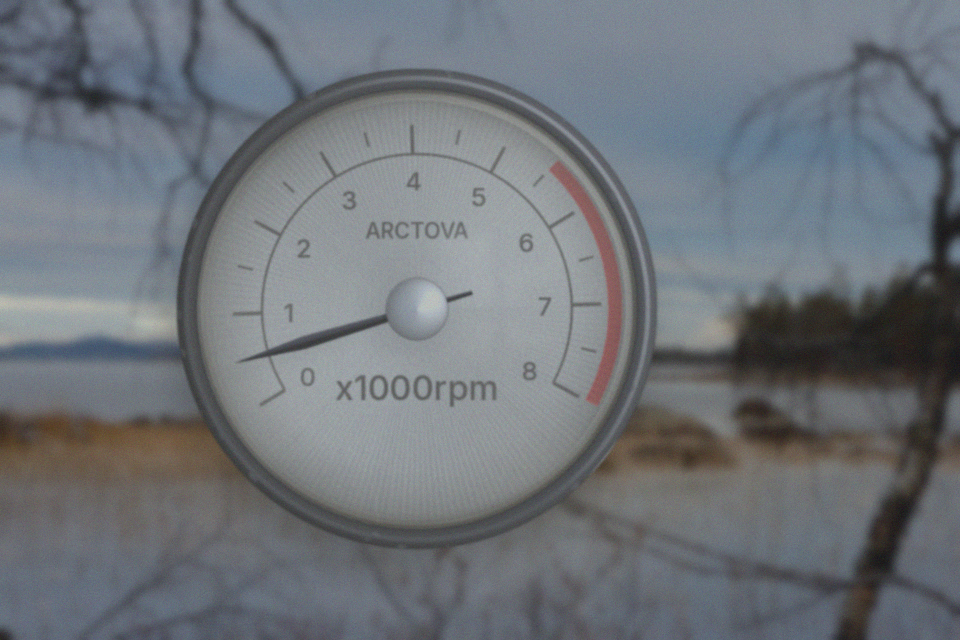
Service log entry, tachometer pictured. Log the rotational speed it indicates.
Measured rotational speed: 500 rpm
